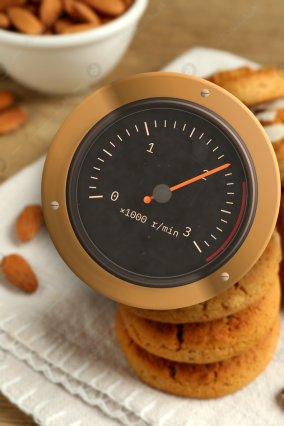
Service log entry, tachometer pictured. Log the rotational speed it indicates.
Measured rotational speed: 2000 rpm
